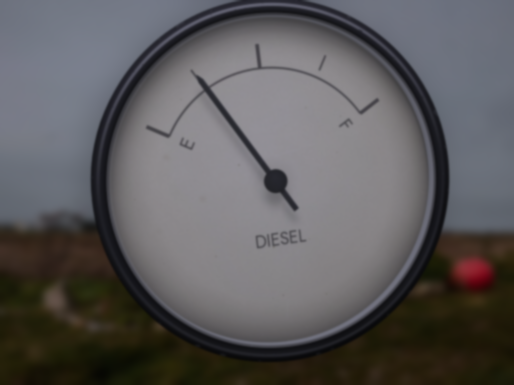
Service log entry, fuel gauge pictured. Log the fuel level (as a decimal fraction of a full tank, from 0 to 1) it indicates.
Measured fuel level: 0.25
